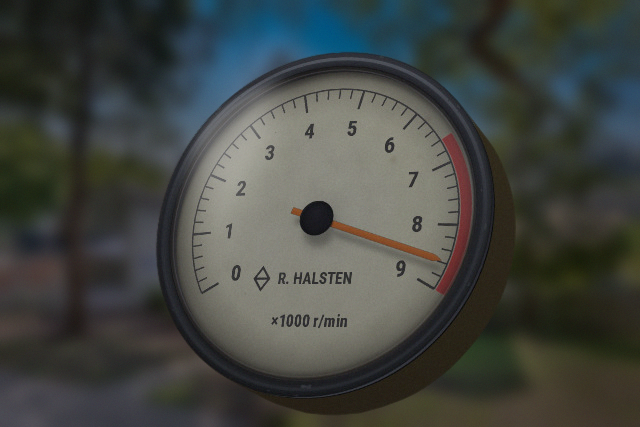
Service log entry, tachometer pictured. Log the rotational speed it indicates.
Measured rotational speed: 8600 rpm
